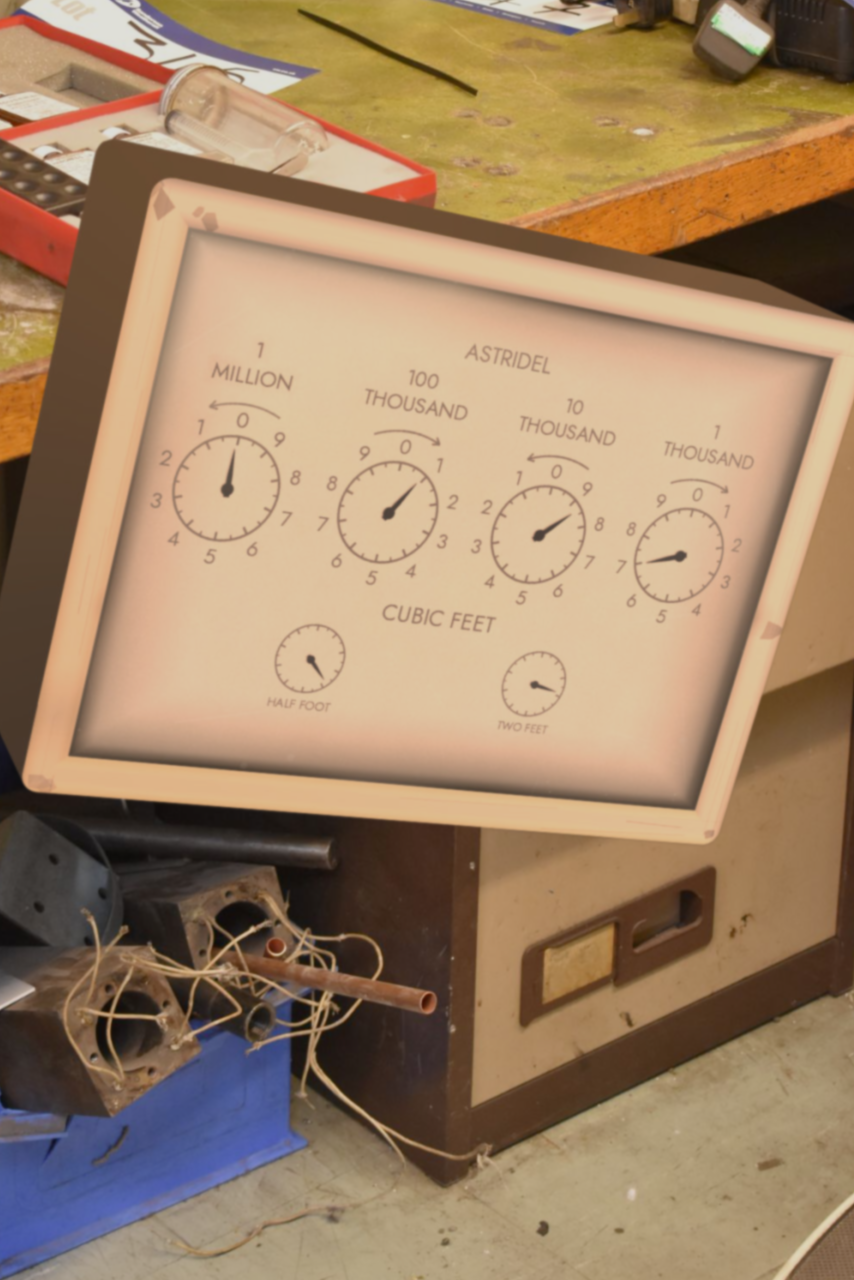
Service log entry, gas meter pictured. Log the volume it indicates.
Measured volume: 8700 ft³
